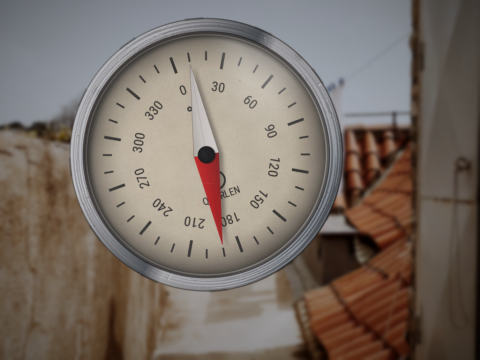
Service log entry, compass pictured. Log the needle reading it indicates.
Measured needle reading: 190 °
